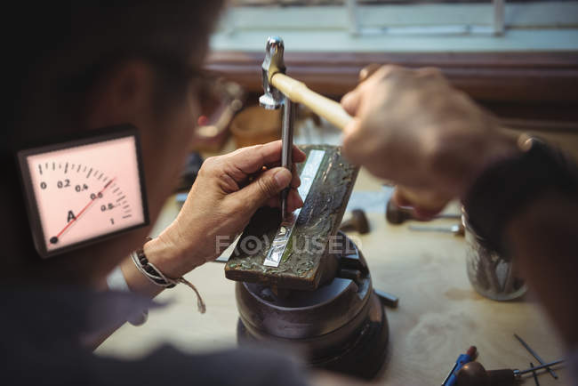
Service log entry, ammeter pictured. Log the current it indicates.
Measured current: 0.6 A
